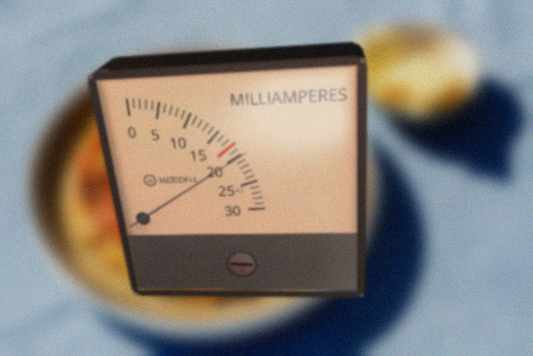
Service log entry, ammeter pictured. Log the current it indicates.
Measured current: 20 mA
